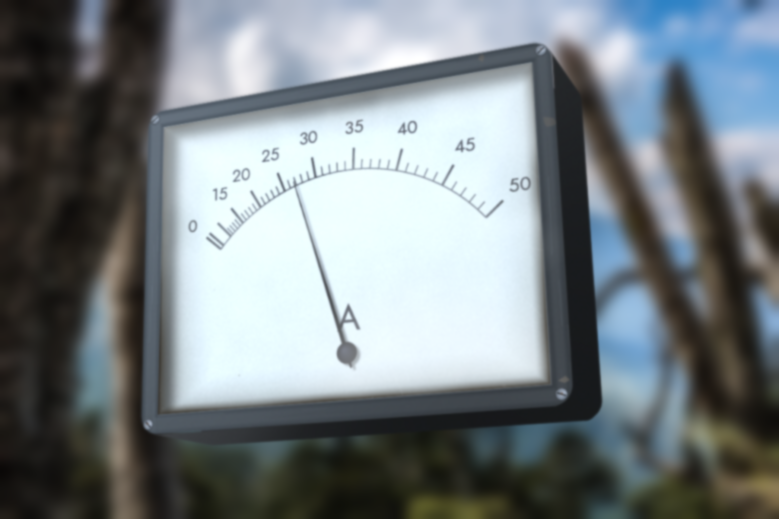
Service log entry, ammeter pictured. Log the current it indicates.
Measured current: 27 A
